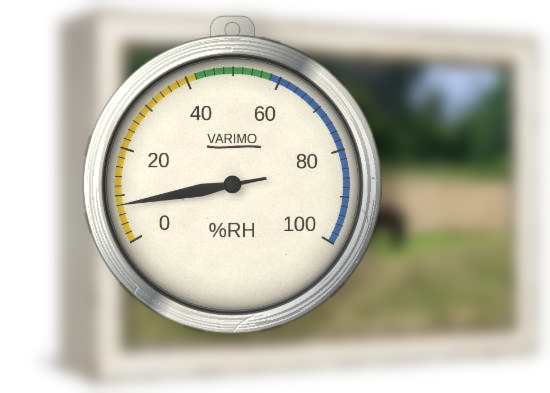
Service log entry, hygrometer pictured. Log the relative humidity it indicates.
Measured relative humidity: 8 %
